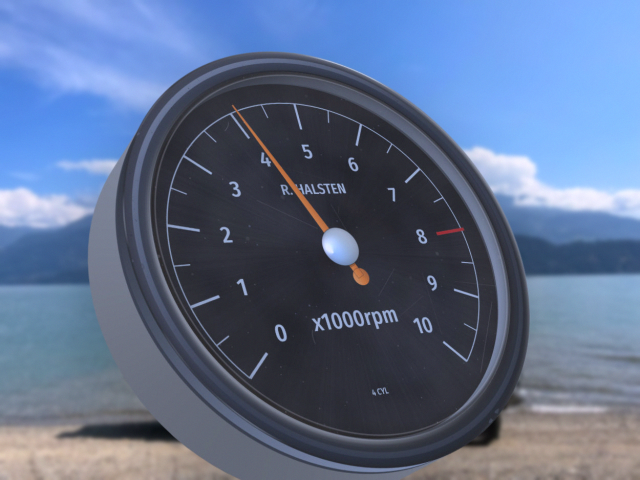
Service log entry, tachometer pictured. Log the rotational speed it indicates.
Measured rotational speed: 4000 rpm
